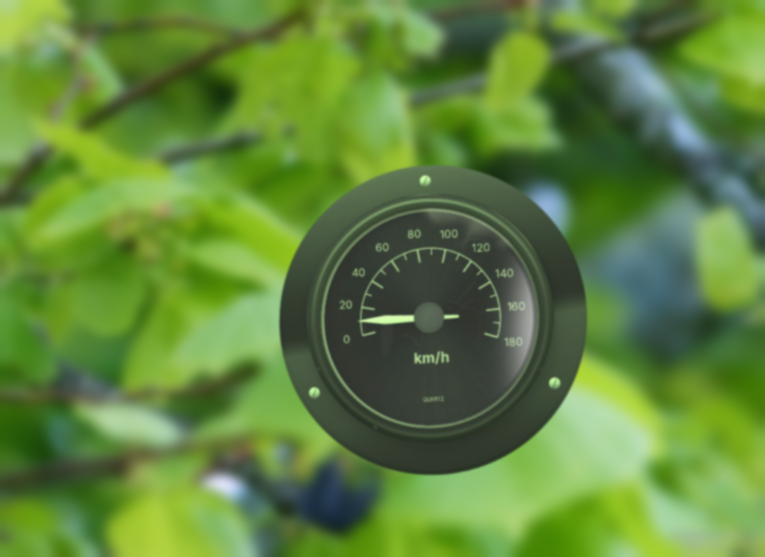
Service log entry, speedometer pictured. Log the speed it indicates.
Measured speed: 10 km/h
